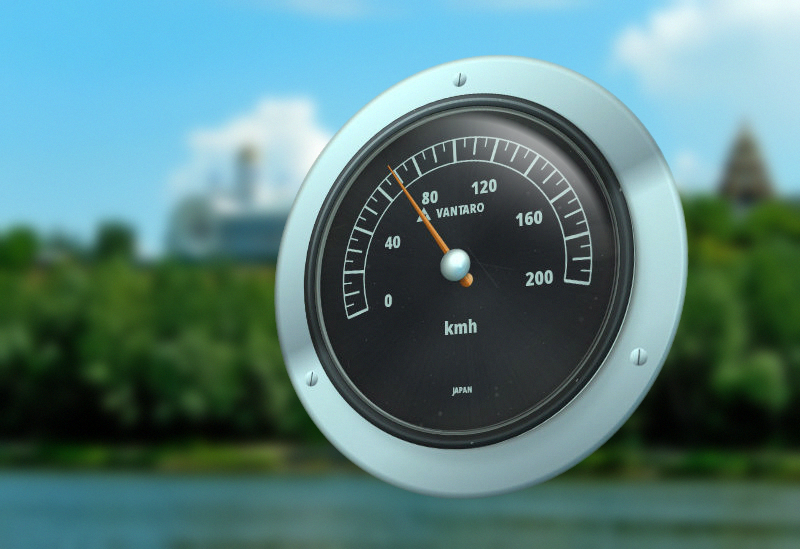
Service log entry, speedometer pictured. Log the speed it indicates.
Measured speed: 70 km/h
